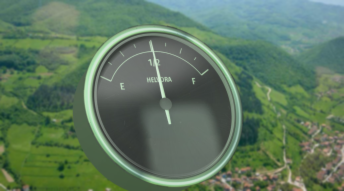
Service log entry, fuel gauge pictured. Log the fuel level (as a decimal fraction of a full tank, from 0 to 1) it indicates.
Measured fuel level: 0.5
